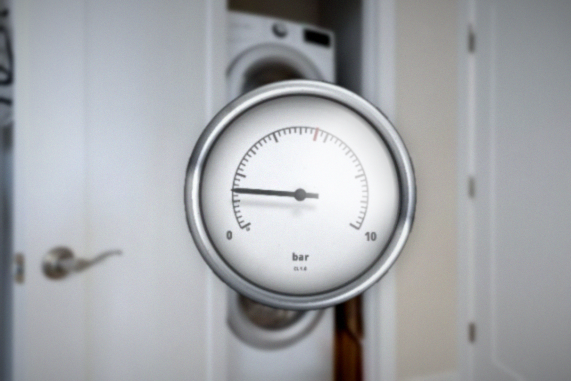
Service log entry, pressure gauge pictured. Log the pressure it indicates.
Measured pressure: 1.4 bar
